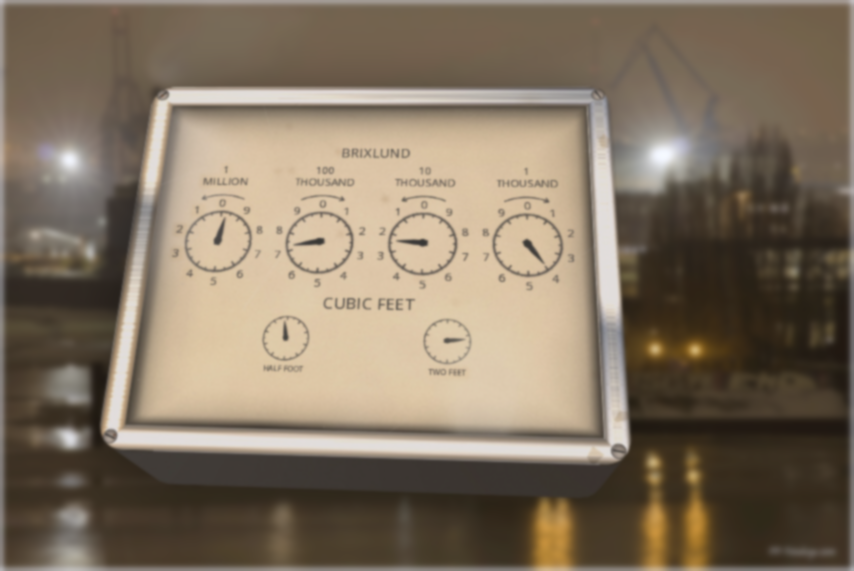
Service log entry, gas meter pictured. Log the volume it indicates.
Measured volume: 972400 ft³
